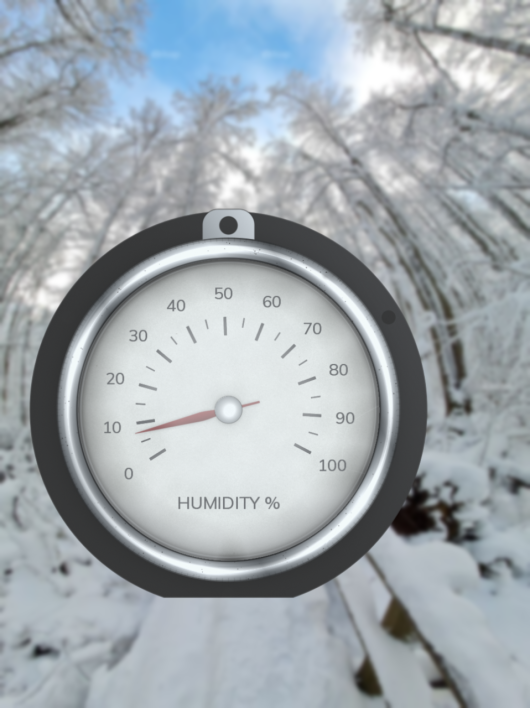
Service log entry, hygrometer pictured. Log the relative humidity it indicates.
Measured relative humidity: 7.5 %
